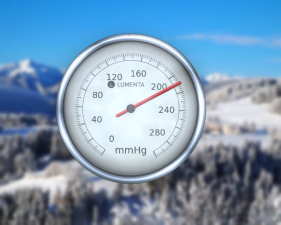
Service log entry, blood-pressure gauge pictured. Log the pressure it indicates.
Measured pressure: 210 mmHg
